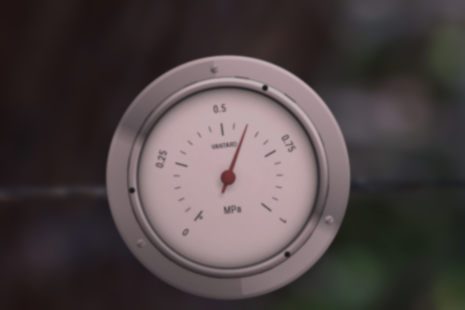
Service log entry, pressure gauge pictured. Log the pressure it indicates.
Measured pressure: 0.6 MPa
